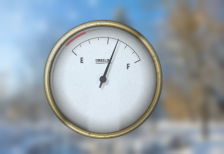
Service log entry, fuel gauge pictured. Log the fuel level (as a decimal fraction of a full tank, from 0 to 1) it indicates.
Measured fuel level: 0.625
